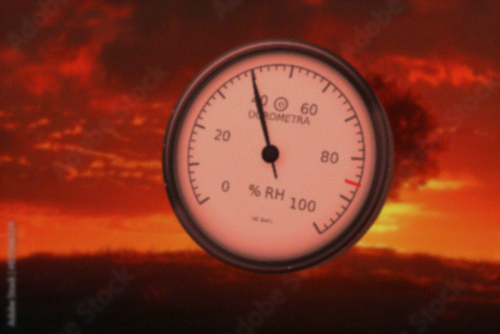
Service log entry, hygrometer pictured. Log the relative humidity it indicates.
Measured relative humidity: 40 %
